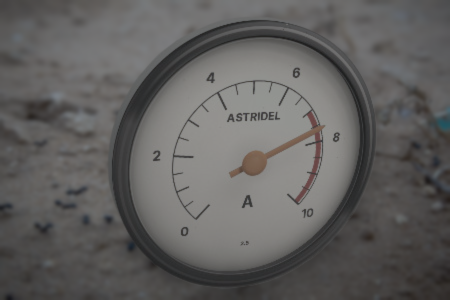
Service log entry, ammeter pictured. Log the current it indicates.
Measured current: 7.5 A
